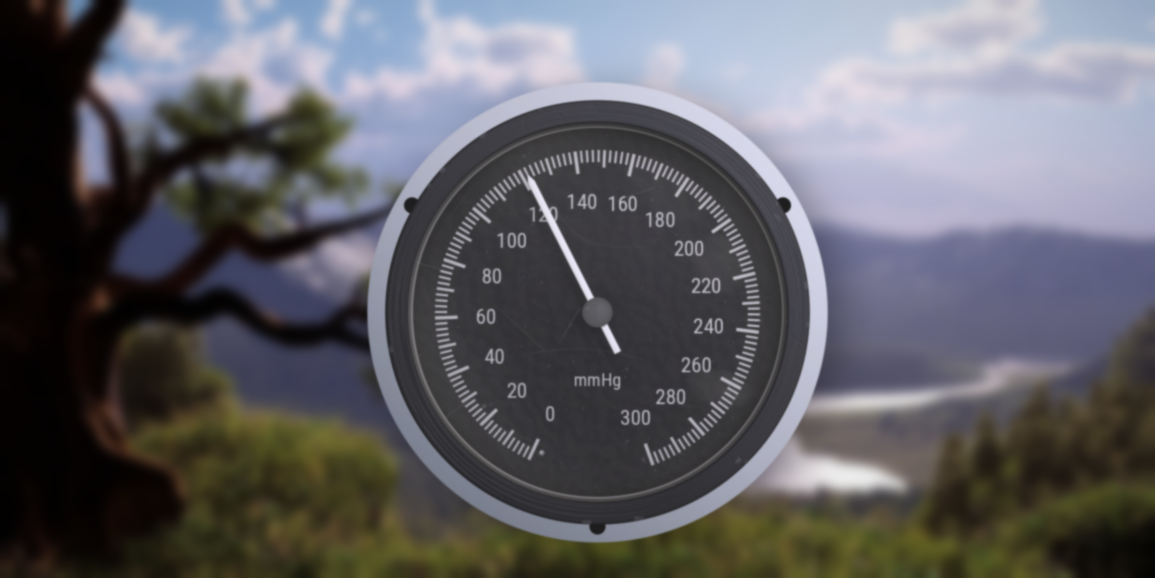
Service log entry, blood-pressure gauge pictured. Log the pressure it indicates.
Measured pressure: 122 mmHg
